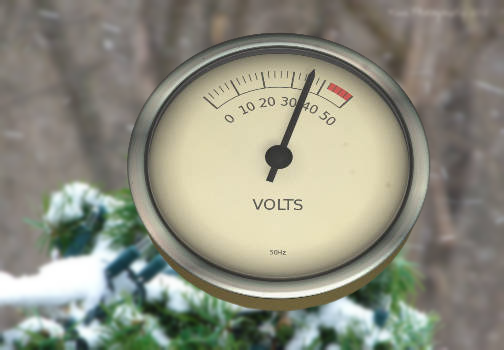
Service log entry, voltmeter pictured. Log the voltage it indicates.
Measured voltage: 36 V
